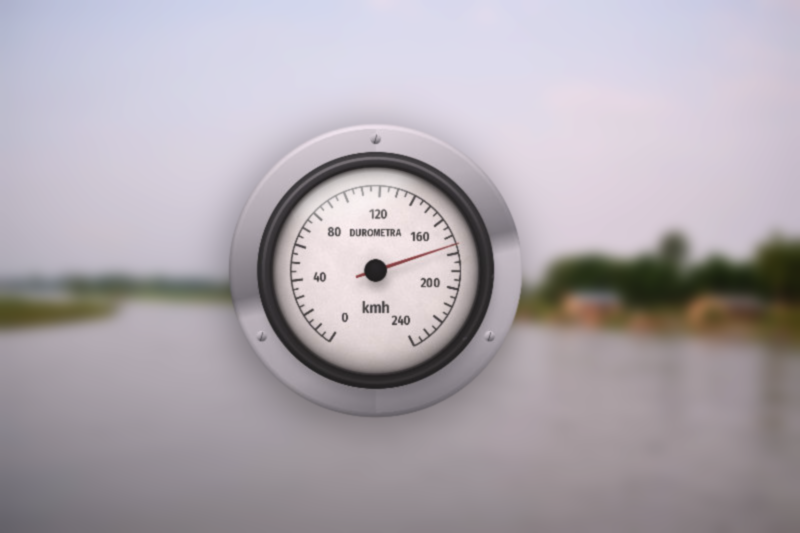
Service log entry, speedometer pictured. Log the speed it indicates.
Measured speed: 175 km/h
